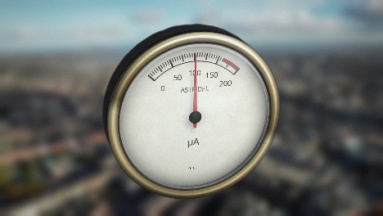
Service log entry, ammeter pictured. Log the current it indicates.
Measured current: 100 µA
